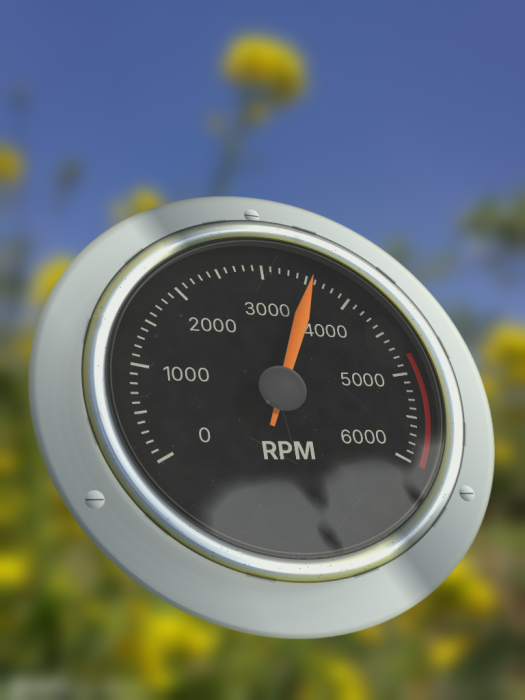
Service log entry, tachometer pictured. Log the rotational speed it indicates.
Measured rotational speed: 3550 rpm
